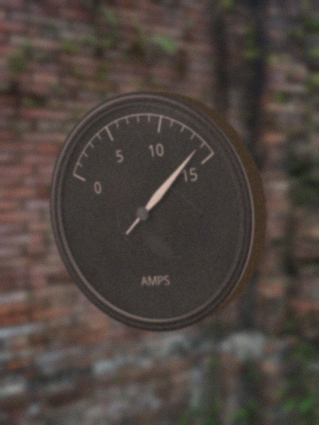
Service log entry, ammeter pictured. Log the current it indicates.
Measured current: 14 A
